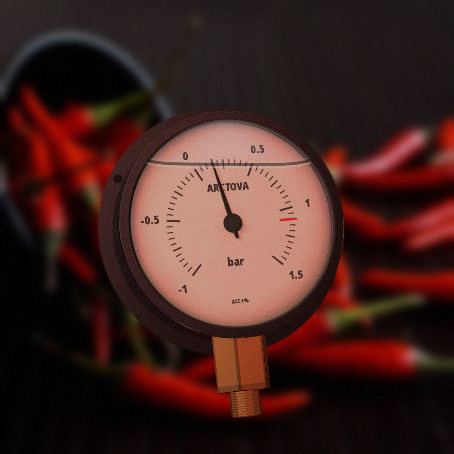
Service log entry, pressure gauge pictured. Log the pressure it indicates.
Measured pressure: 0.15 bar
